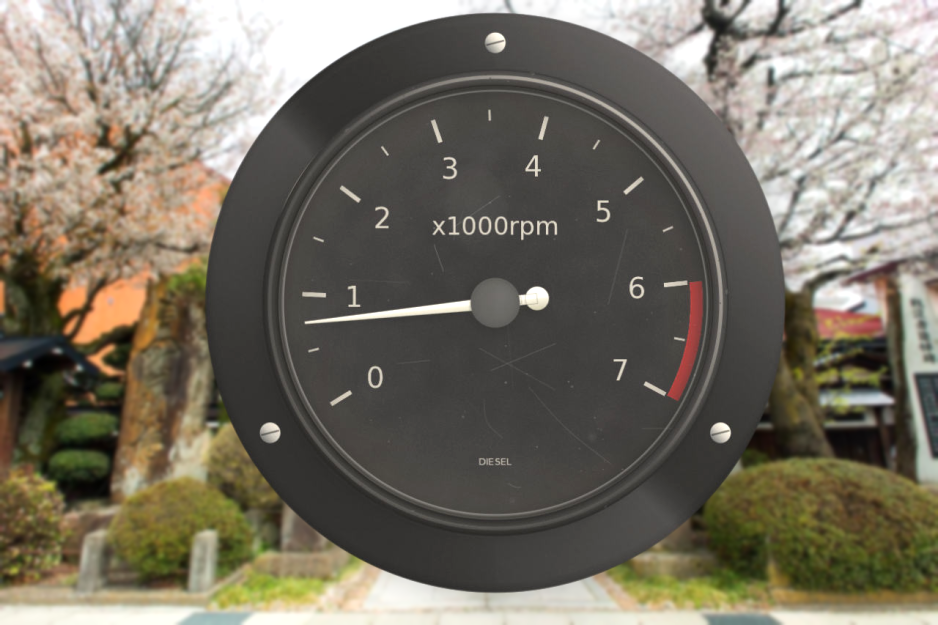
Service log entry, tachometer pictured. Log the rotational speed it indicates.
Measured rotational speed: 750 rpm
